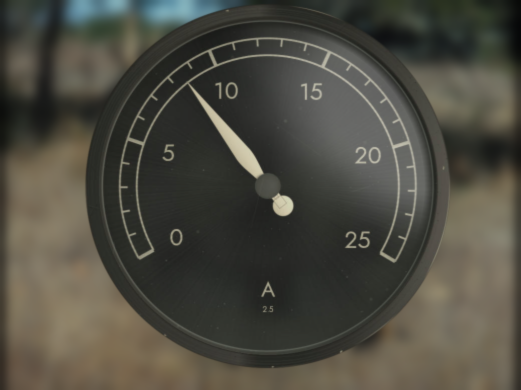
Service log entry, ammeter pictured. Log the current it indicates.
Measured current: 8.5 A
